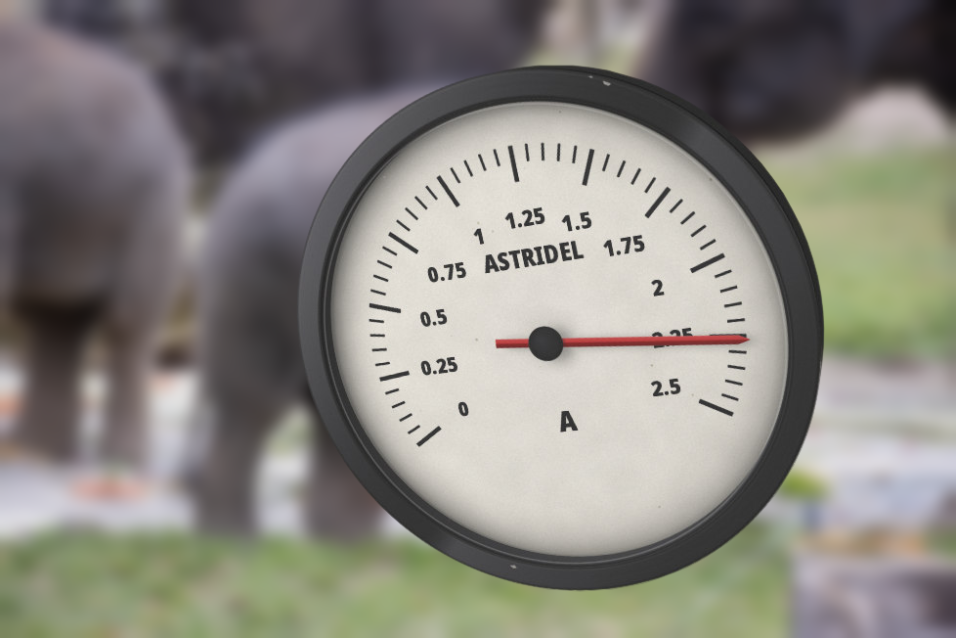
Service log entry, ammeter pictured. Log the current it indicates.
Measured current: 2.25 A
